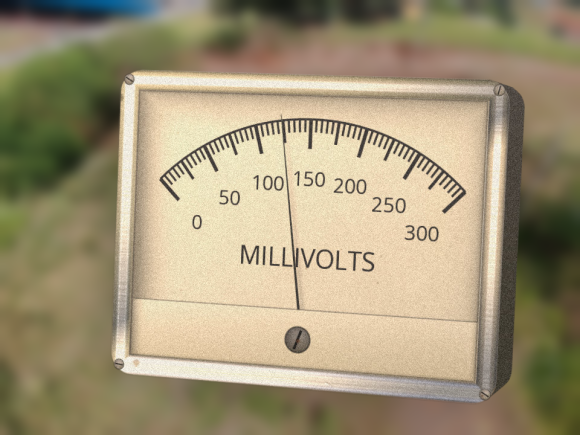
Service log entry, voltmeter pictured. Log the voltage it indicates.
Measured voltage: 125 mV
